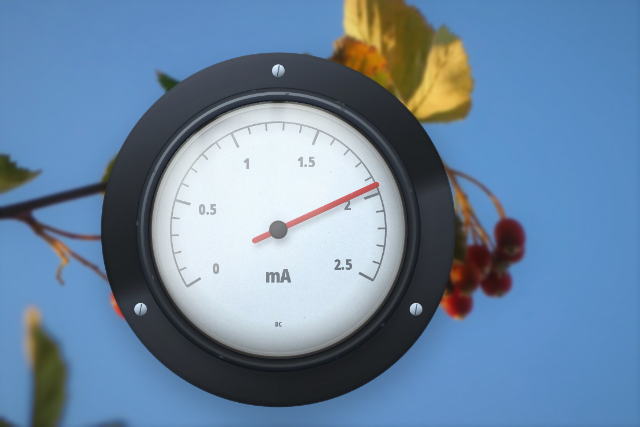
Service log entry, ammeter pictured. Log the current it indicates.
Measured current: 1.95 mA
